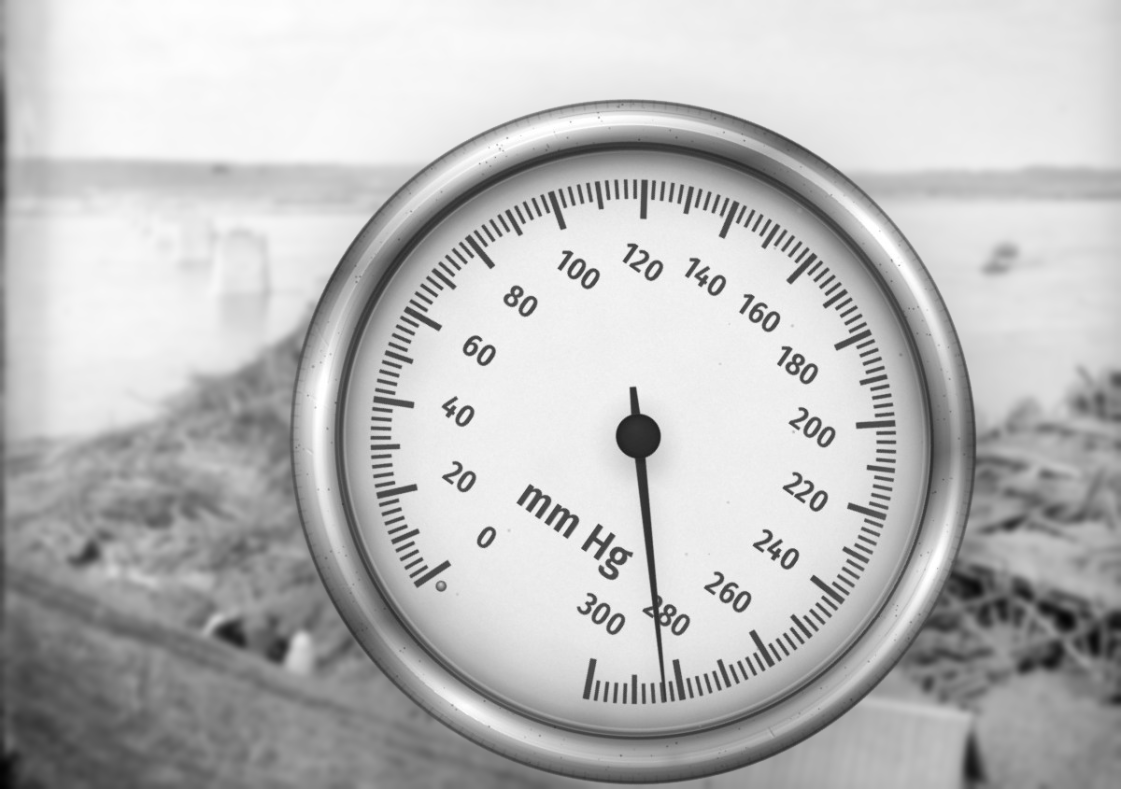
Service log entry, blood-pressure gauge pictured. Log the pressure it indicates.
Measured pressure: 284 mmHg
